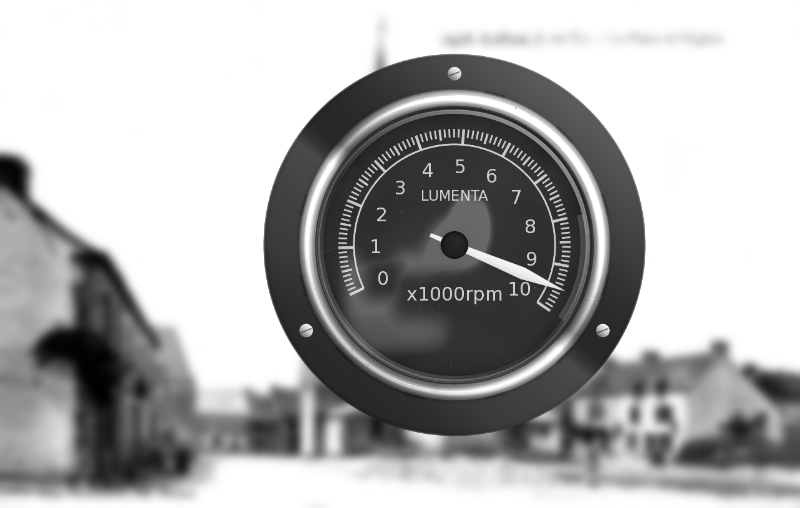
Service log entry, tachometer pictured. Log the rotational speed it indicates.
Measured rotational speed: 9500 rpm
